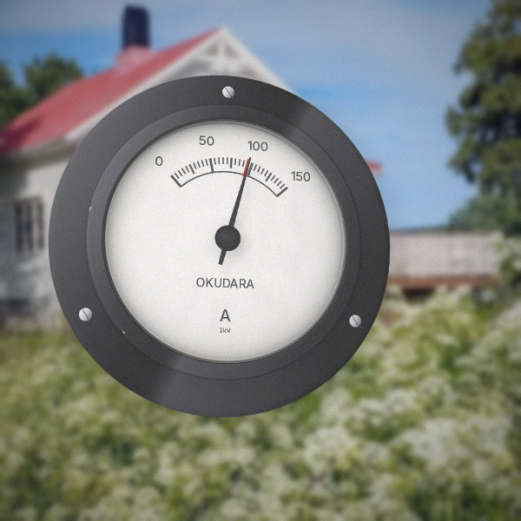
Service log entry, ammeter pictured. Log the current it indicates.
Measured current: 95 A
